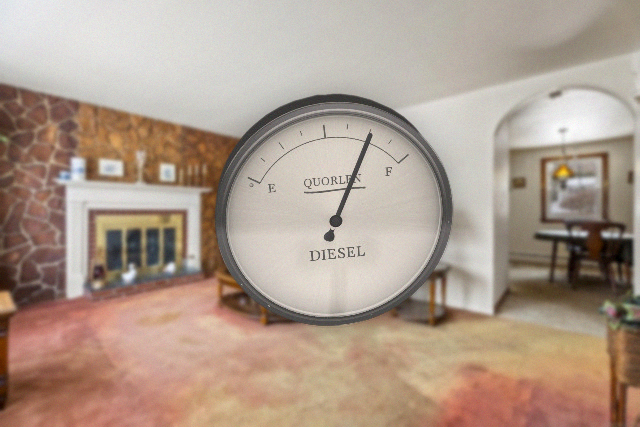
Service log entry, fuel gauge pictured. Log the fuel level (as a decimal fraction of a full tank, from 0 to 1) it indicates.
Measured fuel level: 0.75
